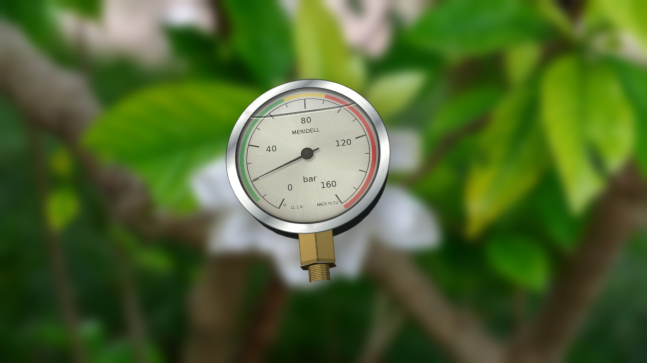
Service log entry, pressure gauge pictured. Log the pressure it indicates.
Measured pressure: 20 bar
